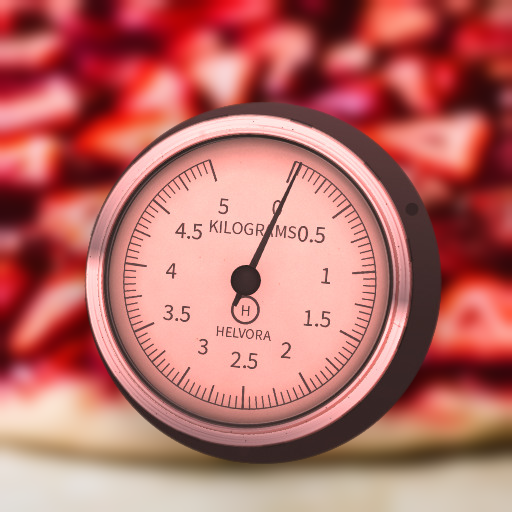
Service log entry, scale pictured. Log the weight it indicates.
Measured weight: 0.05 kg
